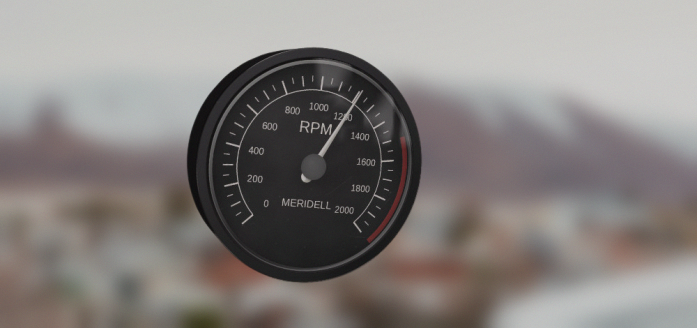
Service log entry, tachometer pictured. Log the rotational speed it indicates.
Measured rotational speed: 1200 rpm
